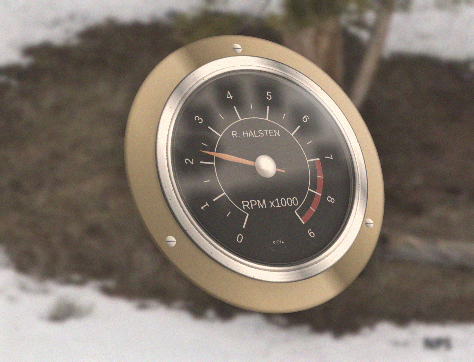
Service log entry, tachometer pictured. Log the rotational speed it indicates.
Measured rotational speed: 2250 rpm
